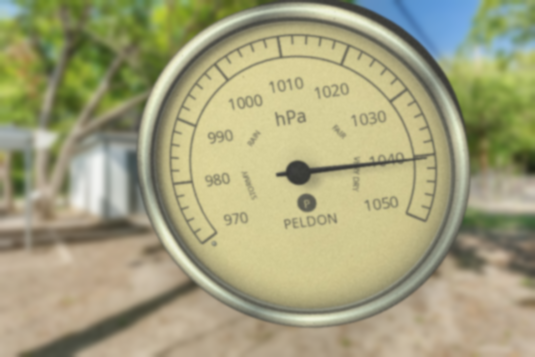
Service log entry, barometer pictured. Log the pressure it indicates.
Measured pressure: 1040 hPa
